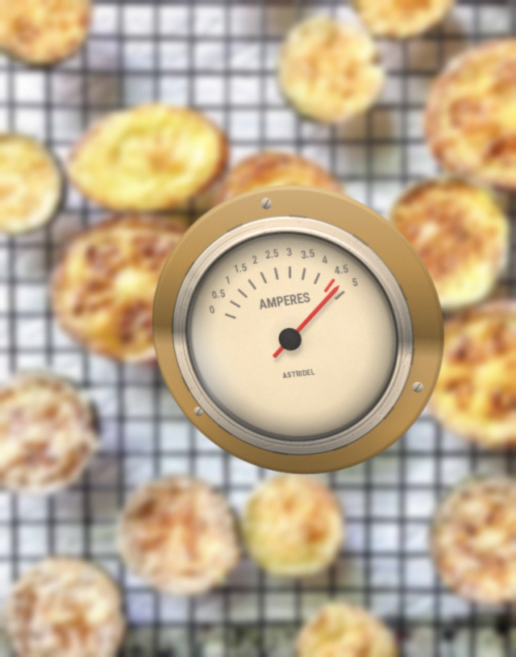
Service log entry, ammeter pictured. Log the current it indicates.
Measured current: 4.75 A
